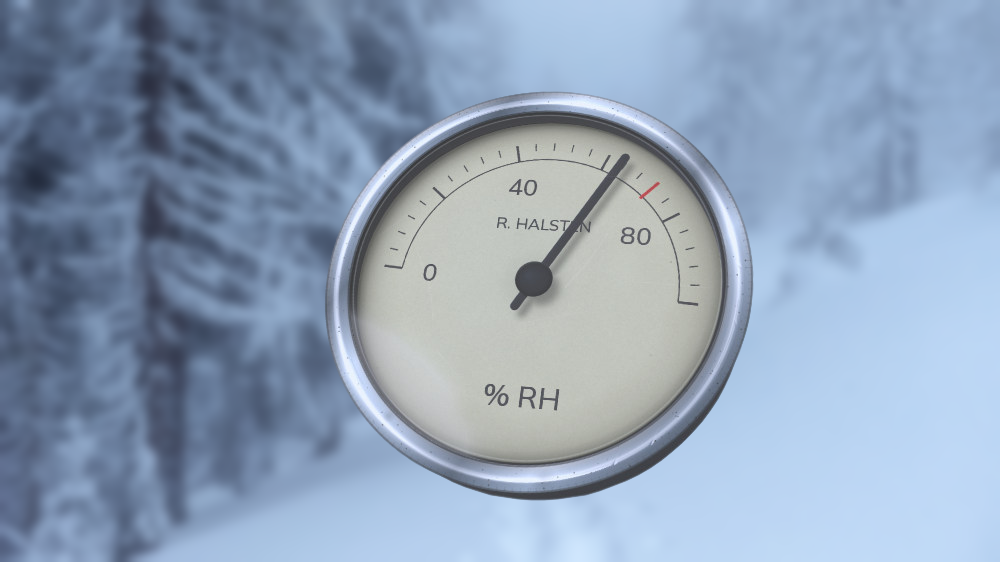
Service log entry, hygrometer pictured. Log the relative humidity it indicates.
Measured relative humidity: 64 %
